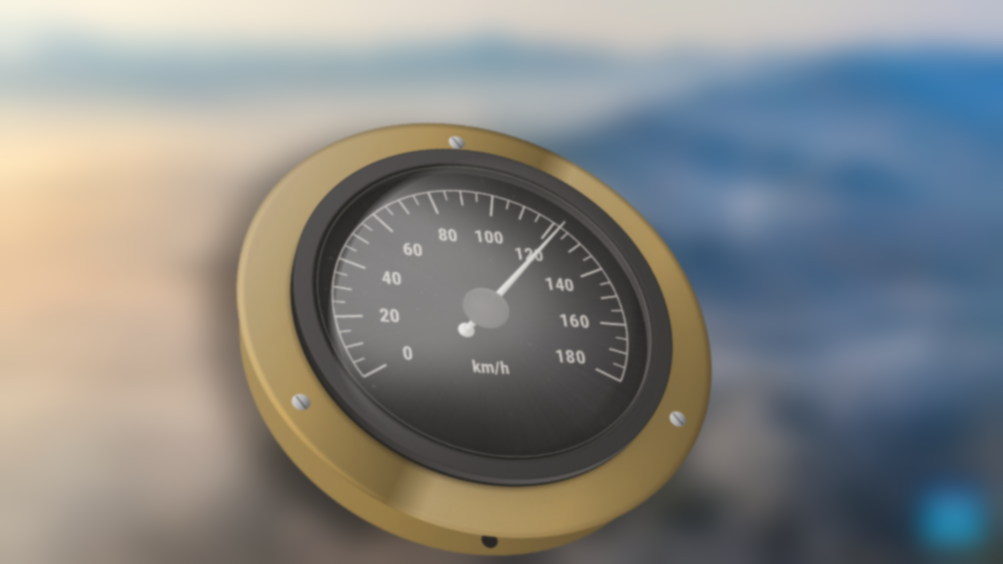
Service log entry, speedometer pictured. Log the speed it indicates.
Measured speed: 122.5 km/h
